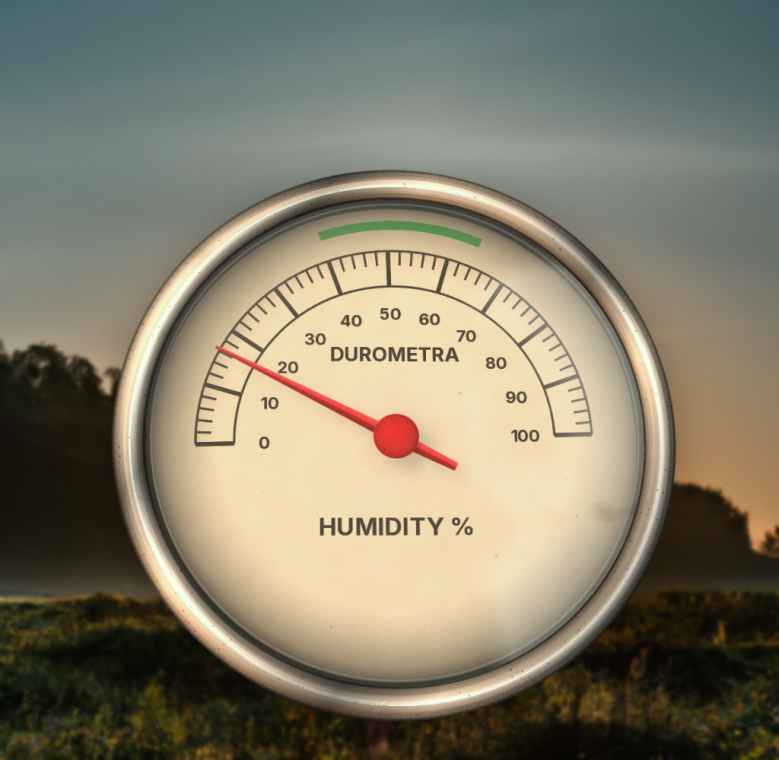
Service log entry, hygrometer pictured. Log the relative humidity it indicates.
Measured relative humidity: 16 %
